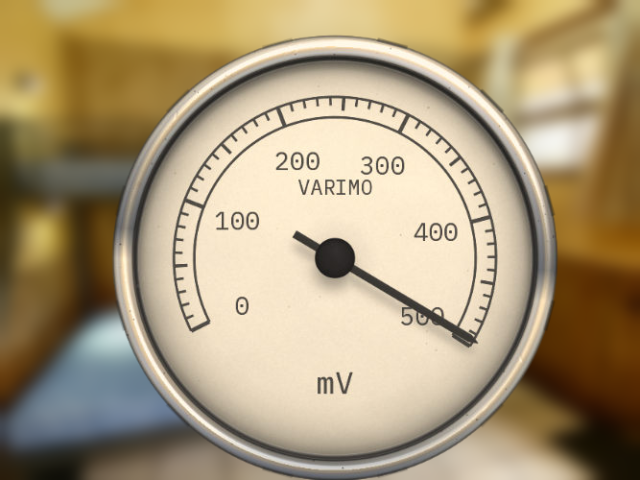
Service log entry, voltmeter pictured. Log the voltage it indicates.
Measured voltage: 495 mV
